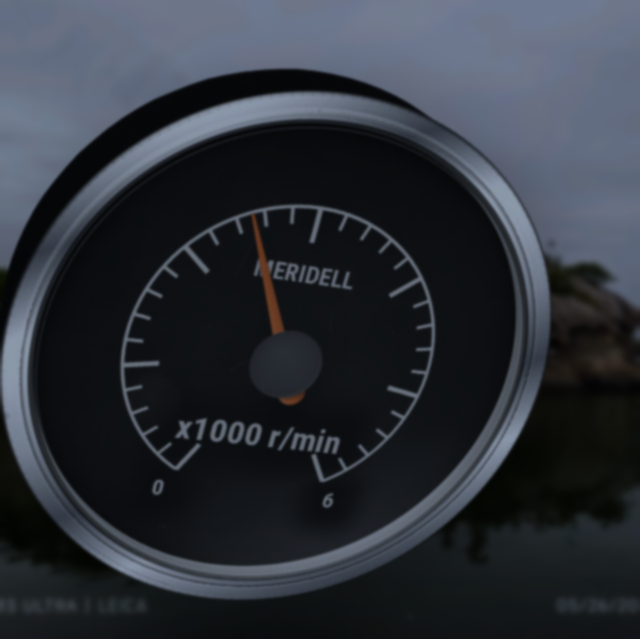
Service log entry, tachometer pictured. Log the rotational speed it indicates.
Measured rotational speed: 2500 rpm
